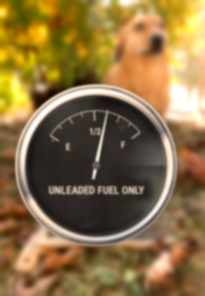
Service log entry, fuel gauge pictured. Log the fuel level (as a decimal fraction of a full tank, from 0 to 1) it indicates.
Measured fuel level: 0.625
